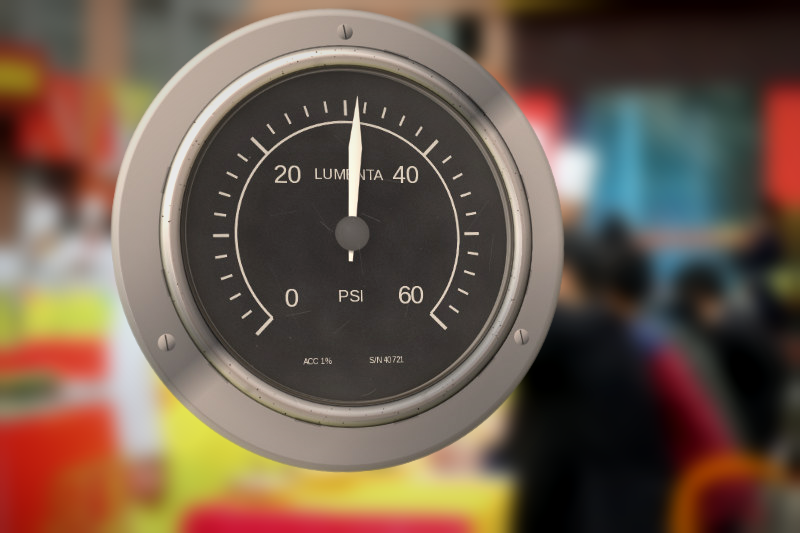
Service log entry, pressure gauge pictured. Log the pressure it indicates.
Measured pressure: 31 psi
